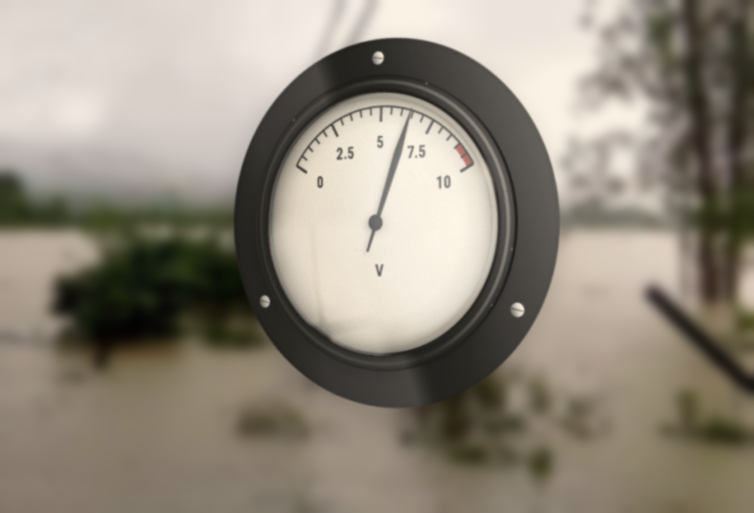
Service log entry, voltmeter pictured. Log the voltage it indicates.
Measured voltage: 6.5 V
